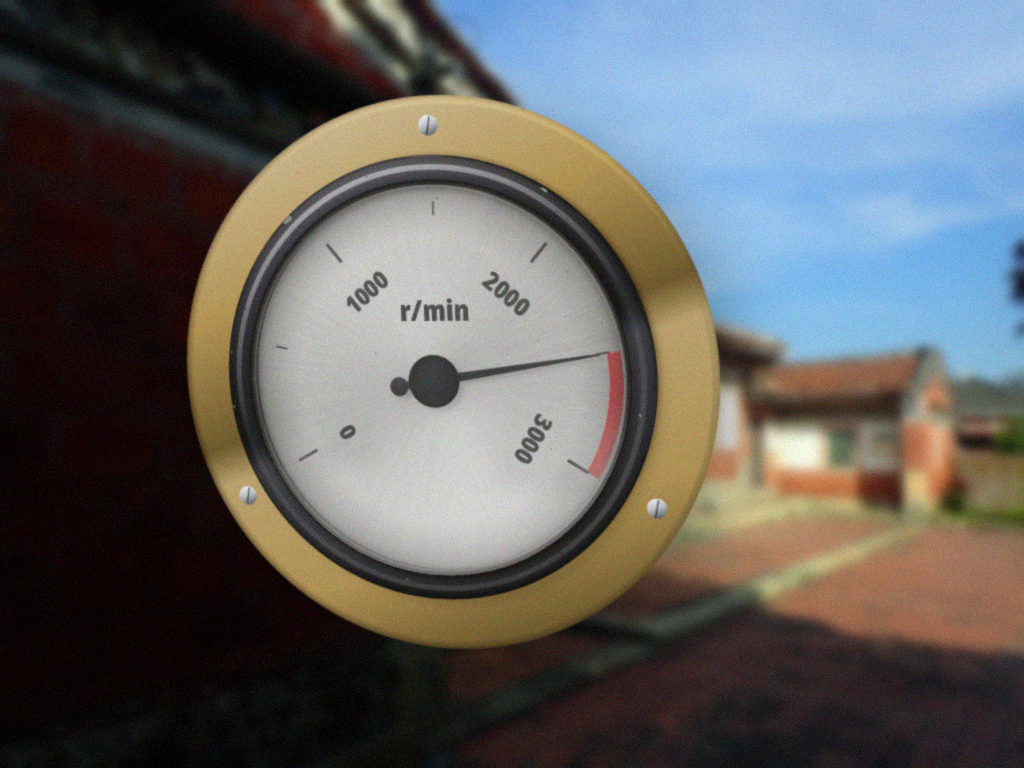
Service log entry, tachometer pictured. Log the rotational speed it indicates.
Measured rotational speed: 2500 rpm
